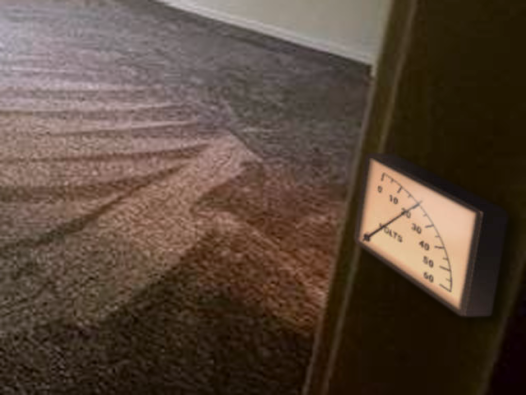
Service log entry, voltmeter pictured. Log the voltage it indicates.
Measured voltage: 20 V
